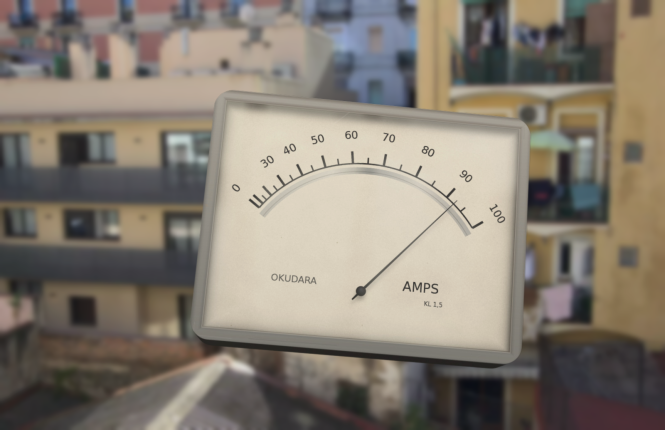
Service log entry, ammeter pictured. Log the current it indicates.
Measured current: 92.5 A
